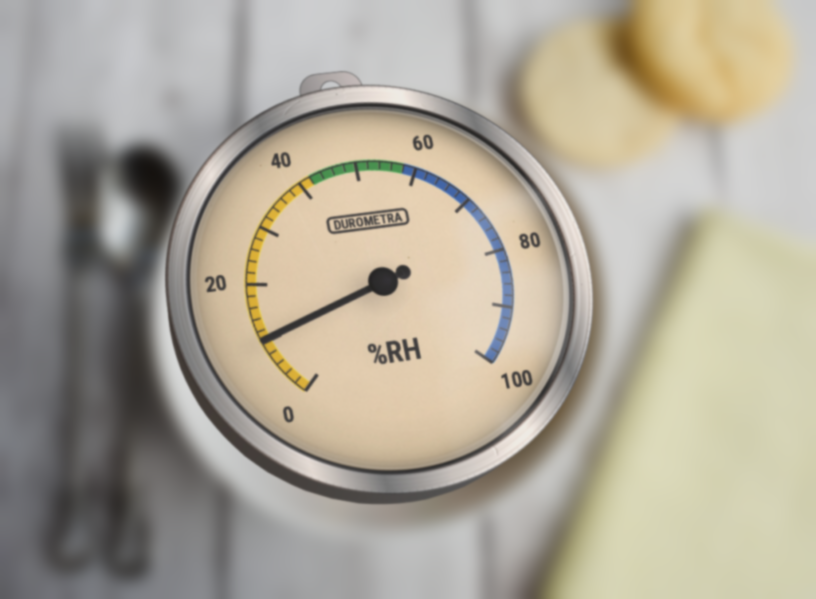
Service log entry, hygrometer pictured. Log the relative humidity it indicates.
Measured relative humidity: 10 %
